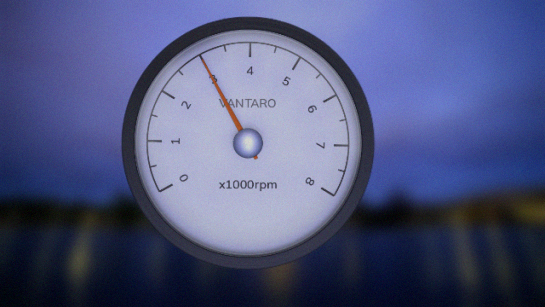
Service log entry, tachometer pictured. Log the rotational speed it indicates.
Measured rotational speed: 3000 rpm
